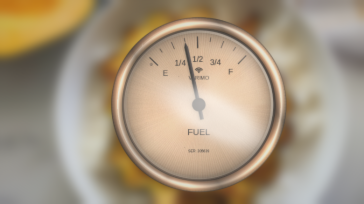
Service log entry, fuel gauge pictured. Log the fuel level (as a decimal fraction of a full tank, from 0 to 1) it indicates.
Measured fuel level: 0.375
